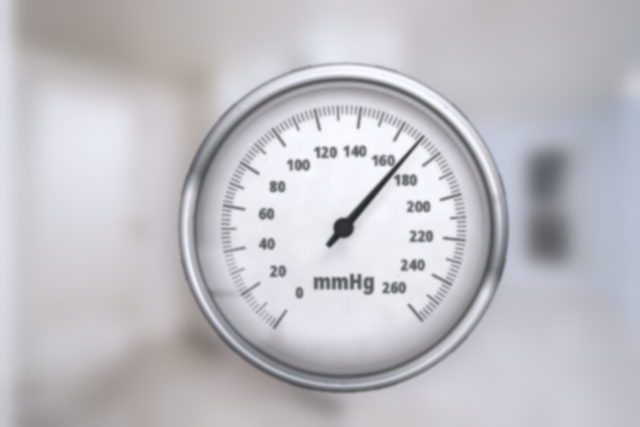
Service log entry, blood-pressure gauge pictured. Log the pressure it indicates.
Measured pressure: 170 mmHg
